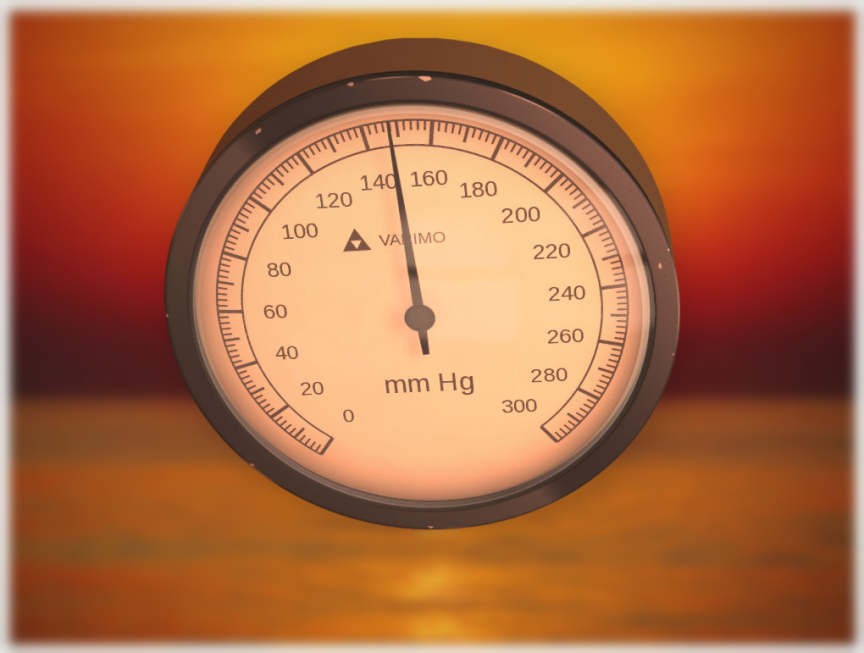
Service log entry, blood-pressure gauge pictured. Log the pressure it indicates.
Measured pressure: 148 mmHg
